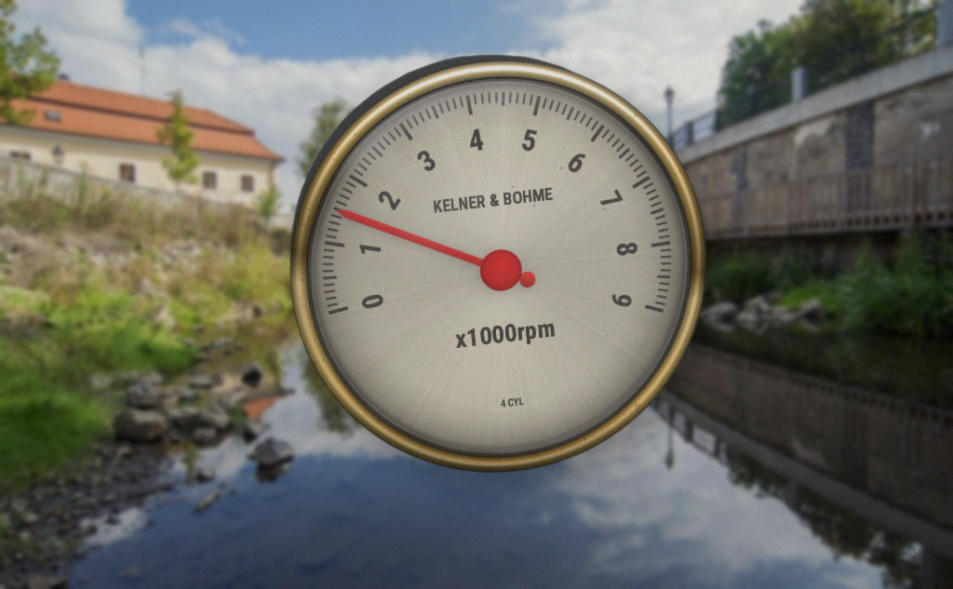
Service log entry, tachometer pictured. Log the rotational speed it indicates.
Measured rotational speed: 1500 rpm
